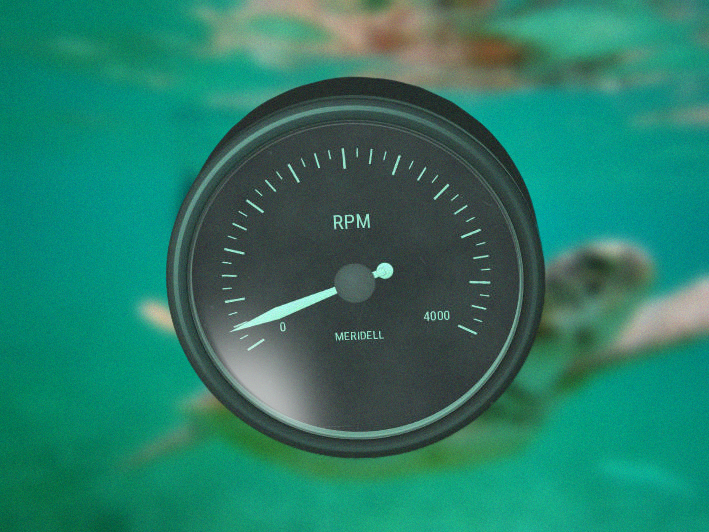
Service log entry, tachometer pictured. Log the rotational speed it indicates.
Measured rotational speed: 200 rpm
